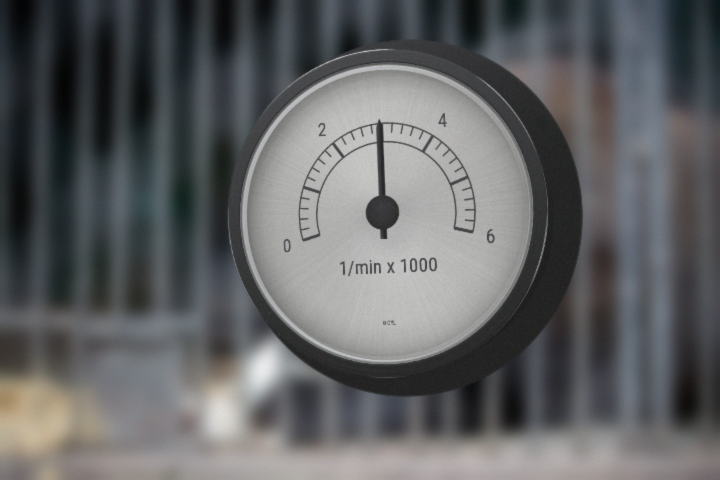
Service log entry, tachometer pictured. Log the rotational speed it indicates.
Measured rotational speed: 3000 rpm
